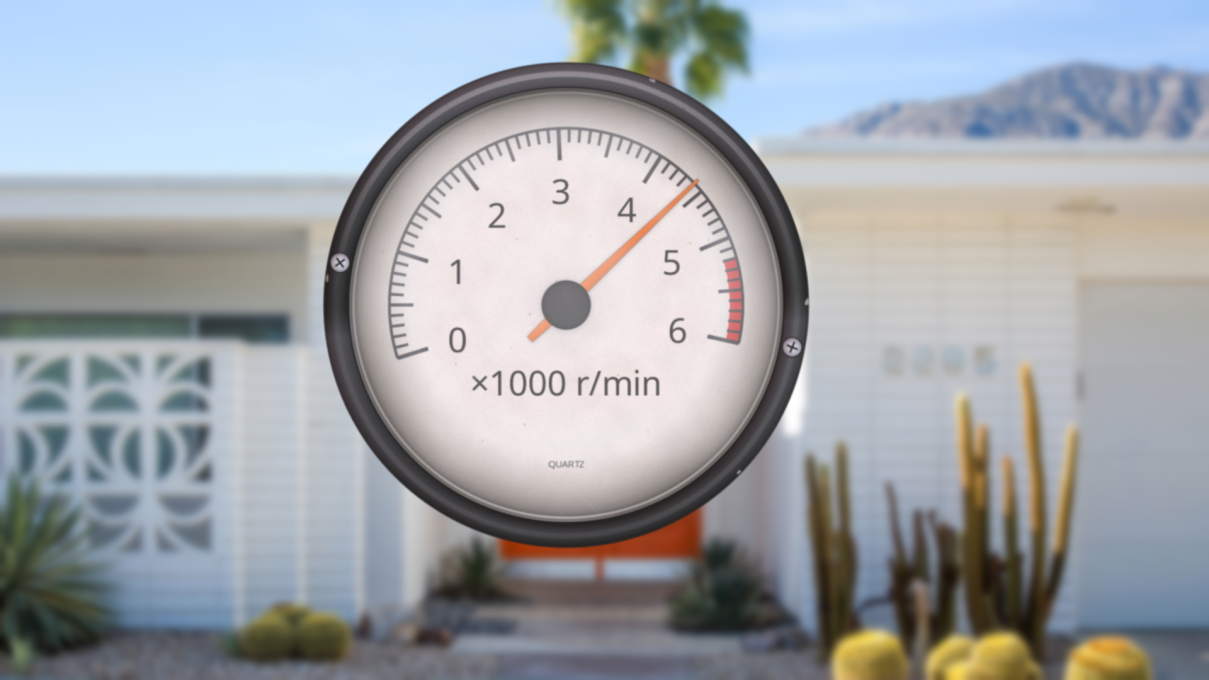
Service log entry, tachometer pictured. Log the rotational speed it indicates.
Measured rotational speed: 4400 rpm
